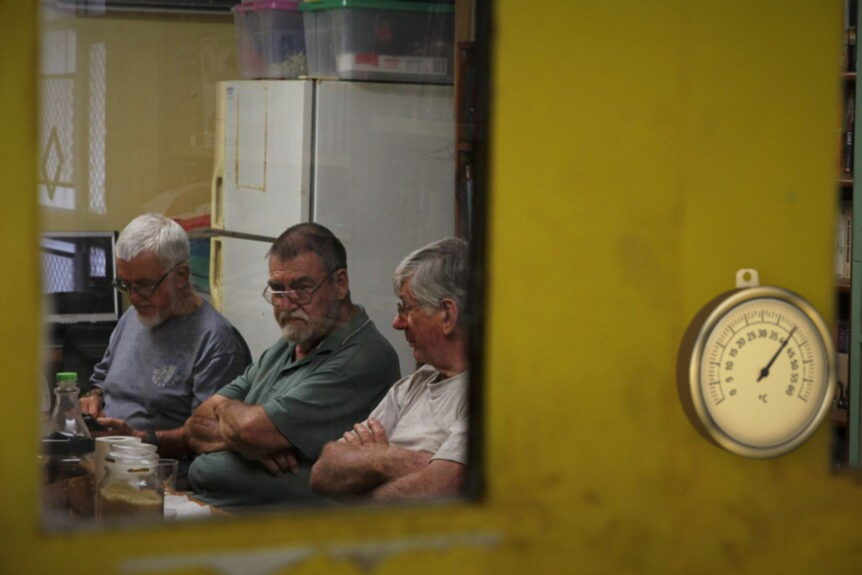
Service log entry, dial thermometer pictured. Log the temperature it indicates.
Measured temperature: 40 °C
